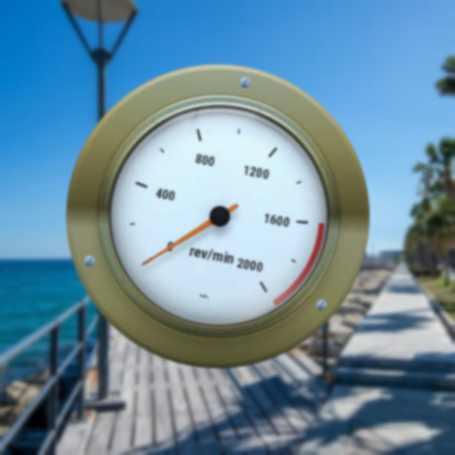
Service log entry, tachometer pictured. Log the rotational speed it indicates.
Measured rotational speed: 0 rpm
